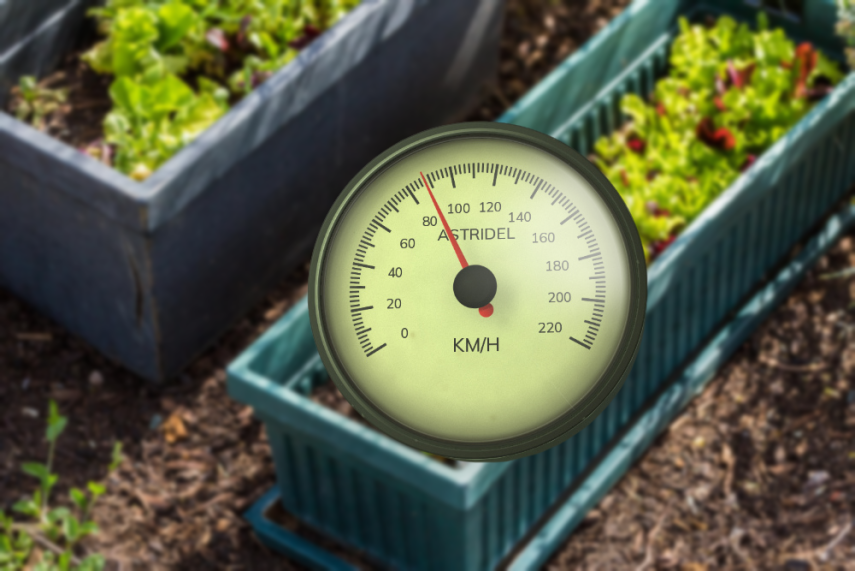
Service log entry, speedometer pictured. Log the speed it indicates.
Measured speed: 88 km/h
